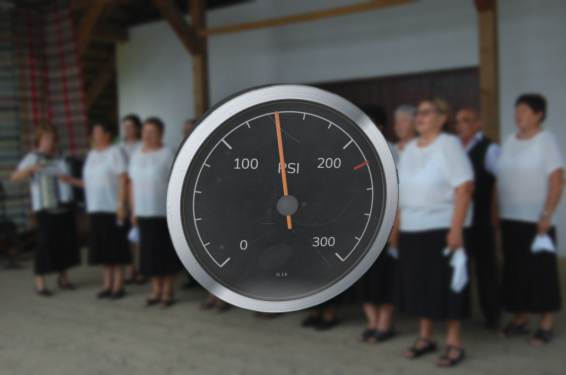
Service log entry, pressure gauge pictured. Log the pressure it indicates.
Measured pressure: 140 psi
